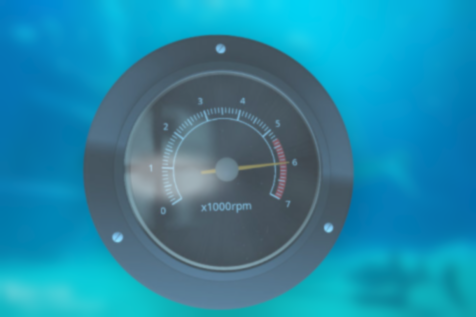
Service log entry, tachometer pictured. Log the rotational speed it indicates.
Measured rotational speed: 6000 rpm
